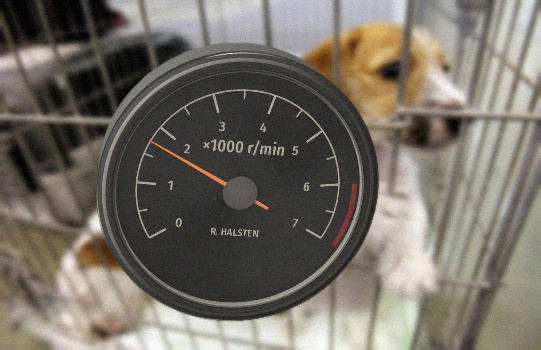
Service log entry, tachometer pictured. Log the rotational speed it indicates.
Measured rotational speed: 1750 rpm
